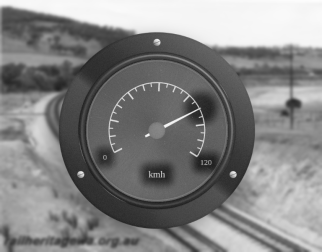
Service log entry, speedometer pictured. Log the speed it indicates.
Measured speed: 90 km/h
